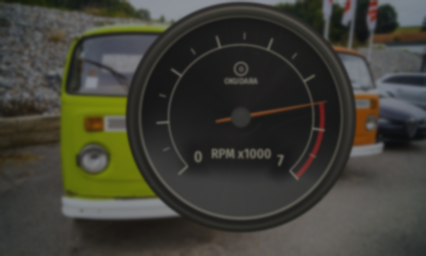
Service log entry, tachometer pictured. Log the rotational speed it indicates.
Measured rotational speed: 5500 rpm
